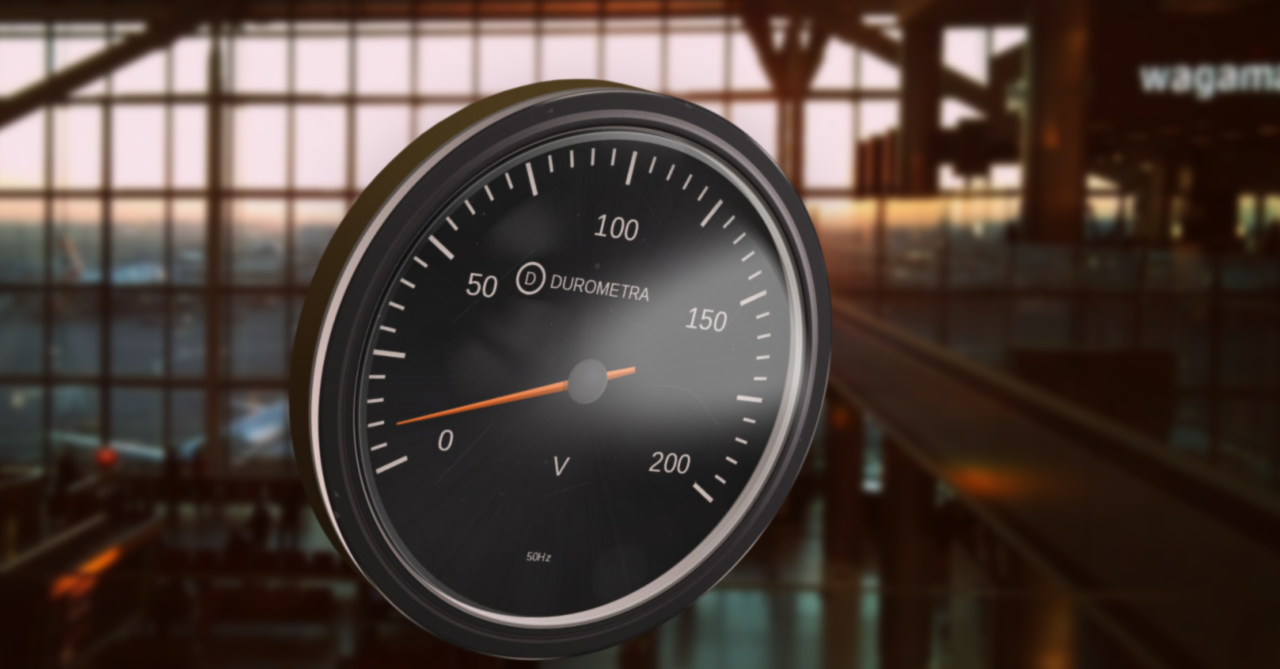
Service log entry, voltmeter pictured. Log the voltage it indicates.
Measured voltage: 10 V
